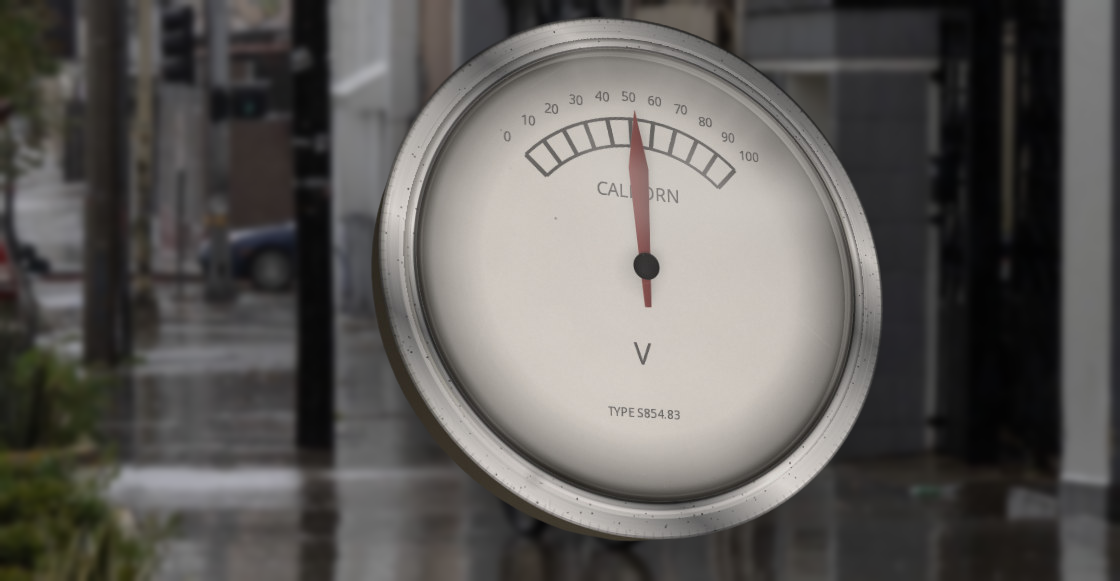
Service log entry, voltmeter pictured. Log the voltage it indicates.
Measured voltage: 50 V
